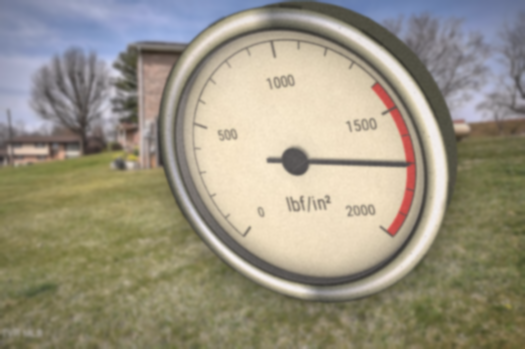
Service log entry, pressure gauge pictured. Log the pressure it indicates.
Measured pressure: 1700 psi
